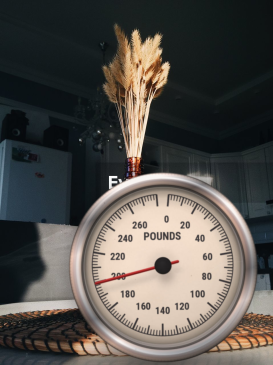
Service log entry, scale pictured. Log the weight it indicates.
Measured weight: 200 lb
